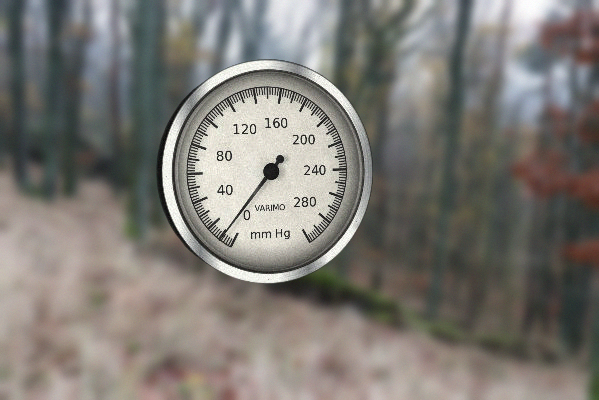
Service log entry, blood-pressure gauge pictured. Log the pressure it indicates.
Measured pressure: 10 mmHg
